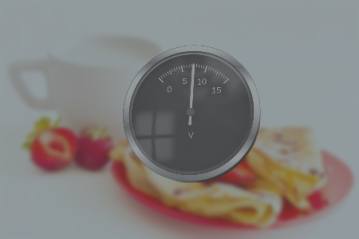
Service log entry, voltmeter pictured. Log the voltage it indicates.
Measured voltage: 7.5 V
